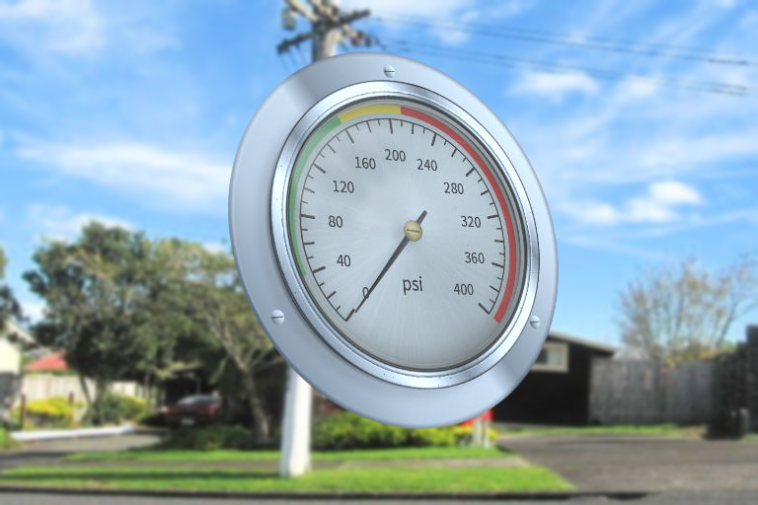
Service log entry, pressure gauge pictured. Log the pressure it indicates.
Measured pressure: 0 psi
